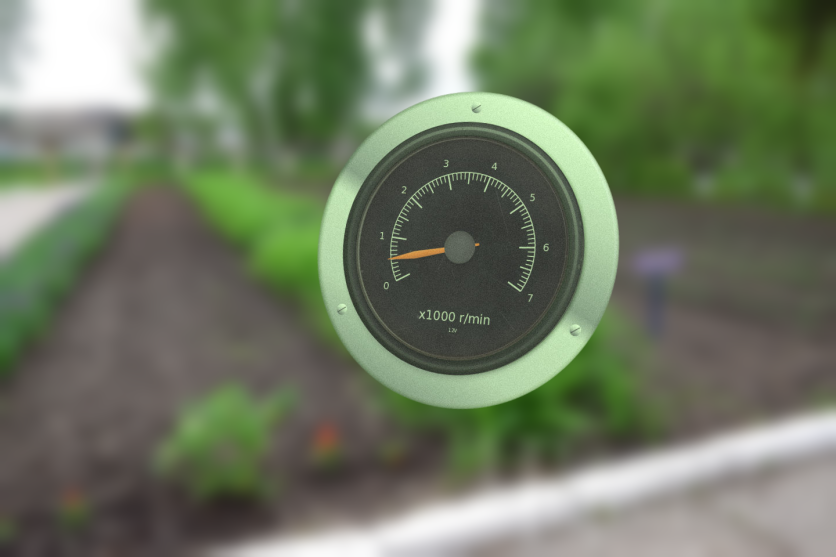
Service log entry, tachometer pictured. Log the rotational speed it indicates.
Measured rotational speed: 500 rpm
